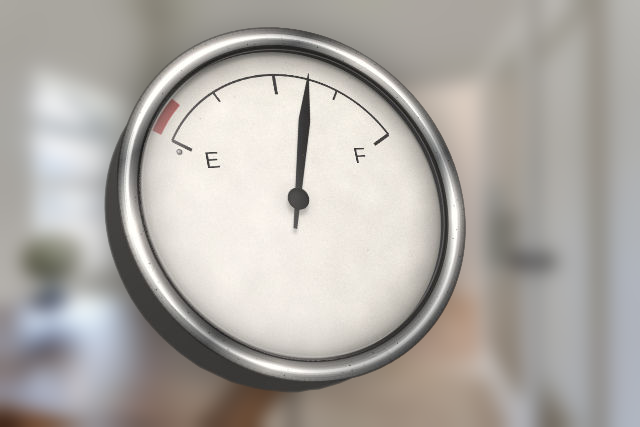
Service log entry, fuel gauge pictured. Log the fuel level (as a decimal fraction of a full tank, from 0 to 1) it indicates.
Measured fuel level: 0.625
